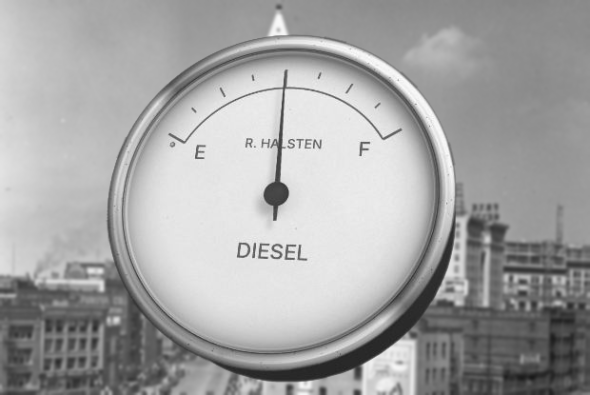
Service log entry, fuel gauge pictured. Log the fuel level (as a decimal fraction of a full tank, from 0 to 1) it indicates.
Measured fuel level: 0.5
